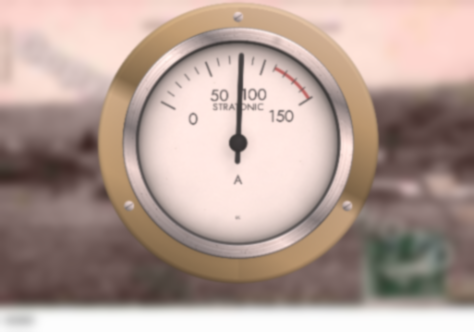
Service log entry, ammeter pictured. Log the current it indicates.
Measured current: 80 A
